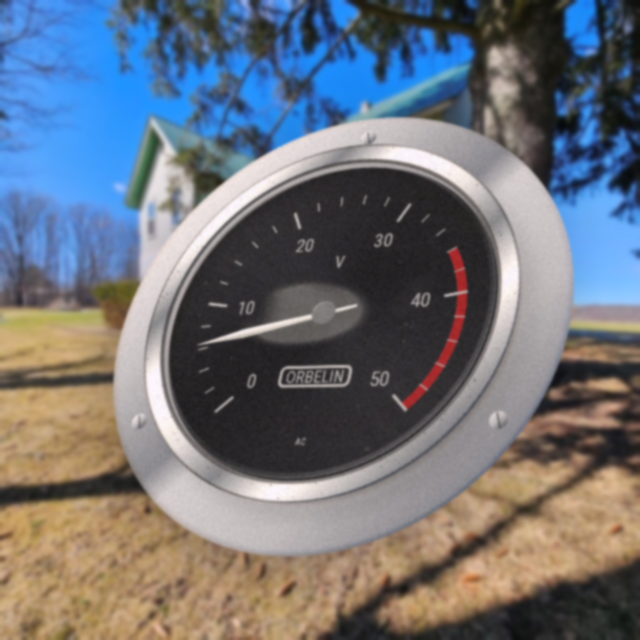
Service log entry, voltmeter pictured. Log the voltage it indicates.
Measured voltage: 6 V
